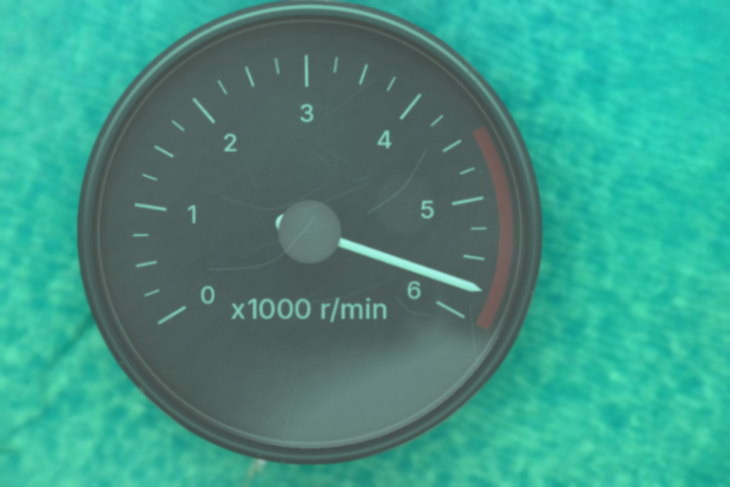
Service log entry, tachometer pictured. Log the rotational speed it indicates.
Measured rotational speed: 5750 rpm
